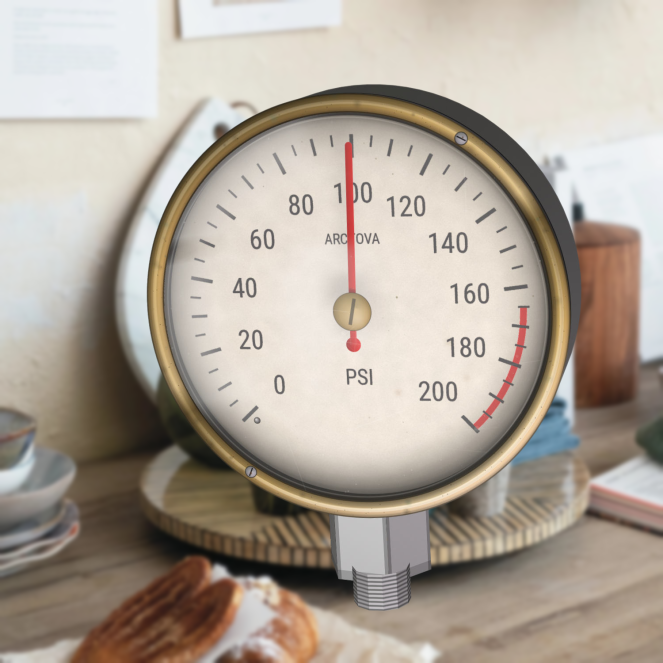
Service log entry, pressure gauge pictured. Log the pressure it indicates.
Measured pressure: 100 psi
